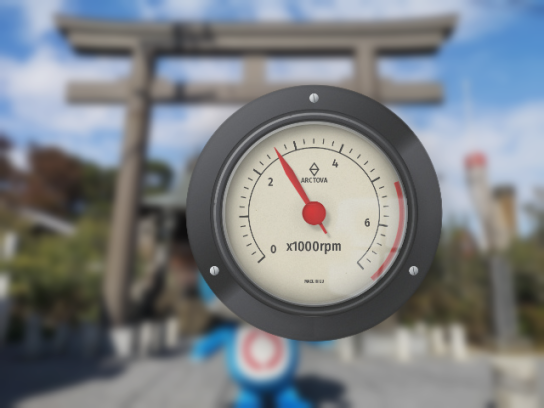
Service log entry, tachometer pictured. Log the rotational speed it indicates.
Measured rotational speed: 2600 rpm
